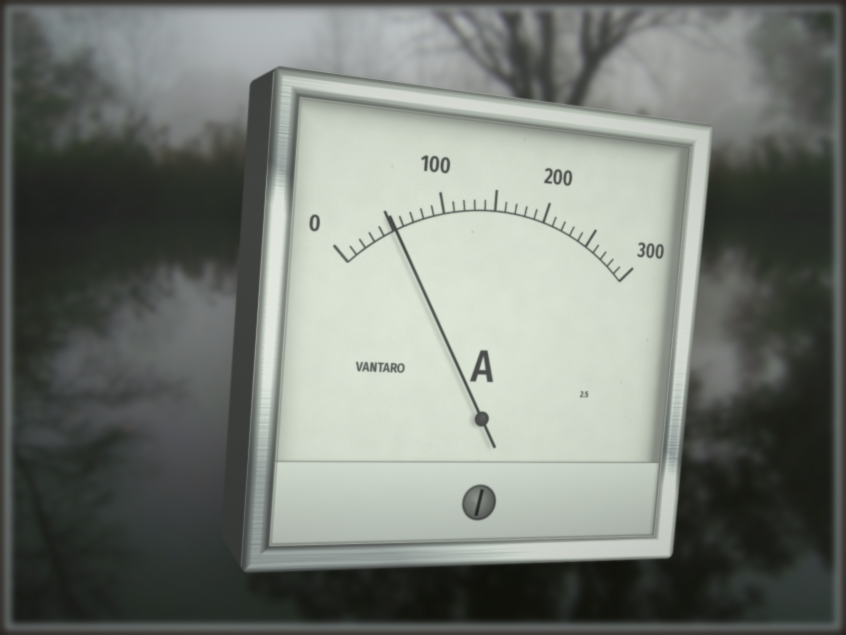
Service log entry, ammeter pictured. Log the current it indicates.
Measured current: 50 A
